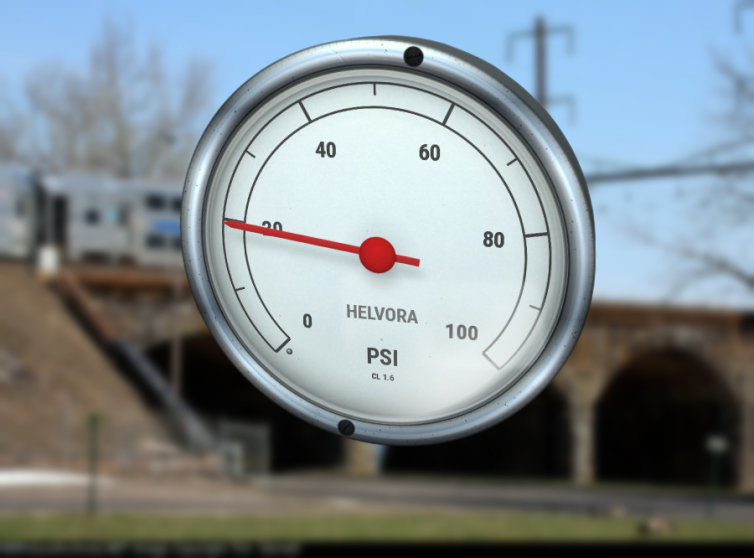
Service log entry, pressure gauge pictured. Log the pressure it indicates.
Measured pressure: 20 psi
